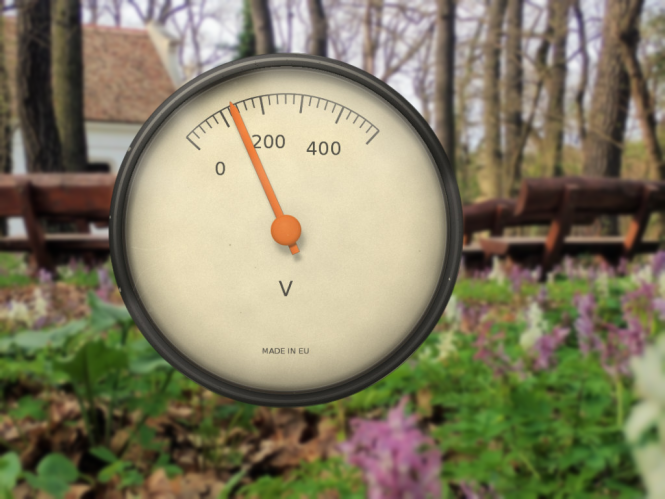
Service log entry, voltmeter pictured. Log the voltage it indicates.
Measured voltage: 130 V
